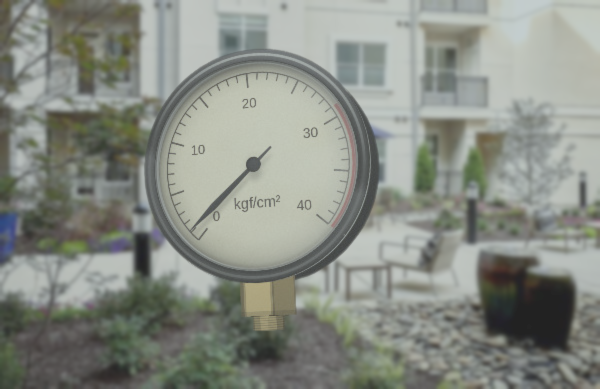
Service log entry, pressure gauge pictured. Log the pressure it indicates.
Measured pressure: 1 kg/cm²
